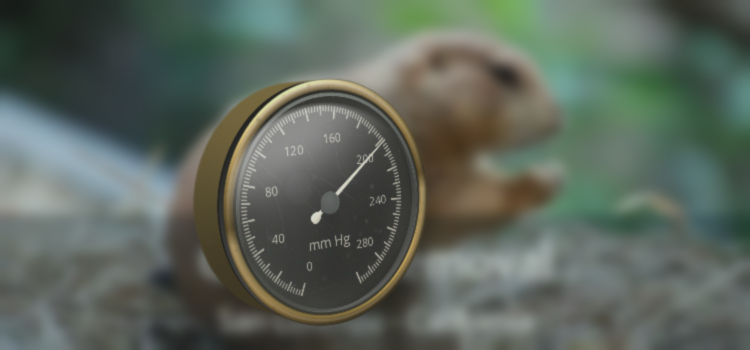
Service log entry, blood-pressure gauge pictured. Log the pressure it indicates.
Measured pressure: 200 mmHg
